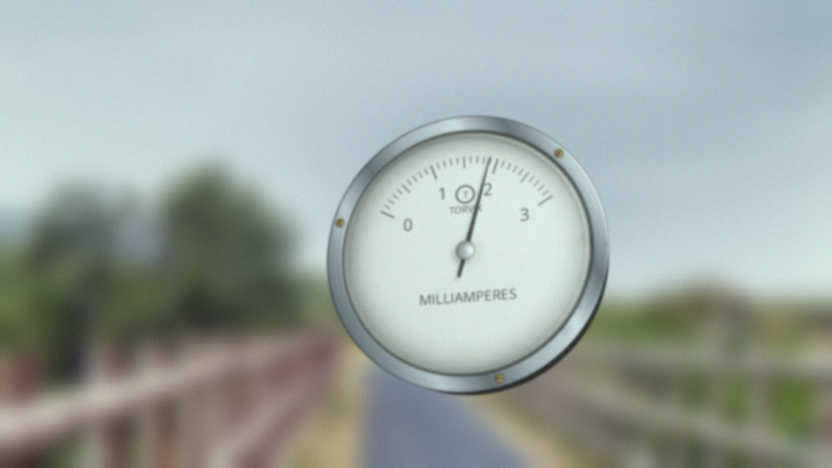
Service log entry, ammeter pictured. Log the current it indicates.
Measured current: 1.9 mA
